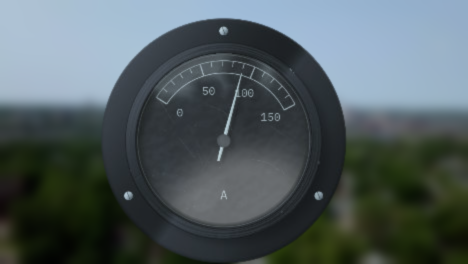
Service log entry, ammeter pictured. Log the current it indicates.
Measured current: 90 A
